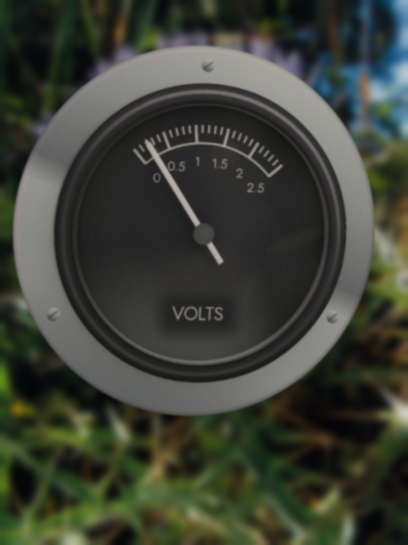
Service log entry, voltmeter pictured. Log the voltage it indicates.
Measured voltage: 0.2 V
